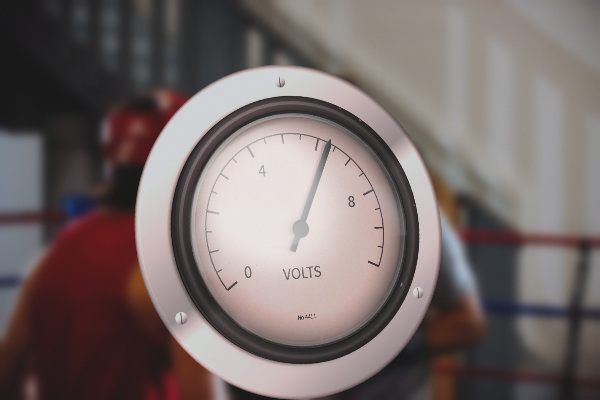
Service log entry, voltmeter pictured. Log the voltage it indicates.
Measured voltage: 6.25 V
